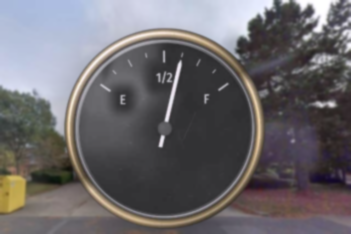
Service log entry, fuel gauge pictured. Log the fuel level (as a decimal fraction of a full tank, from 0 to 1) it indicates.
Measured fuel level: 0.625
